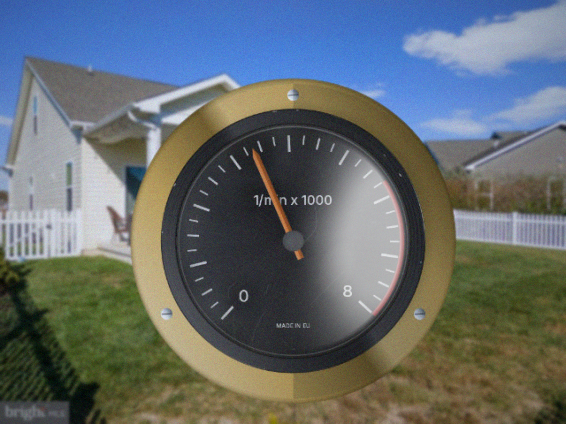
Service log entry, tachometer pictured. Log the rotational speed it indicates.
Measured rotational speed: 3375 rpm
